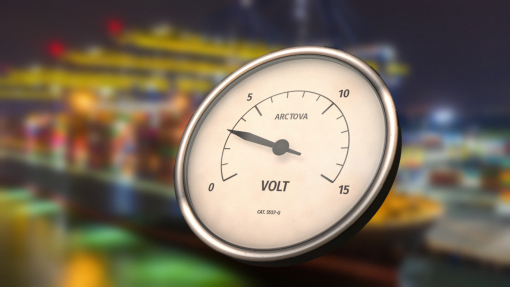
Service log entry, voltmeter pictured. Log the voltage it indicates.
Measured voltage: 3 V
